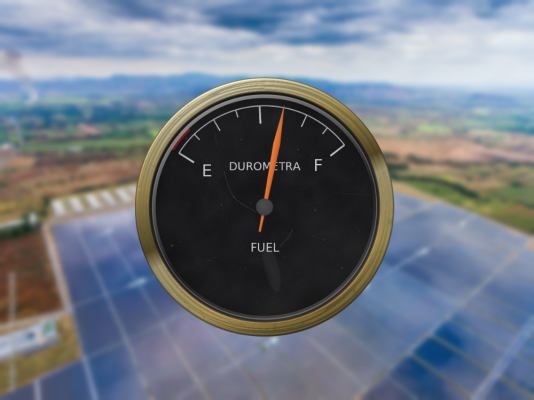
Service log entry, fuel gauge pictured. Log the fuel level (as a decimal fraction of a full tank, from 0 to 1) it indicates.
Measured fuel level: 0.625
